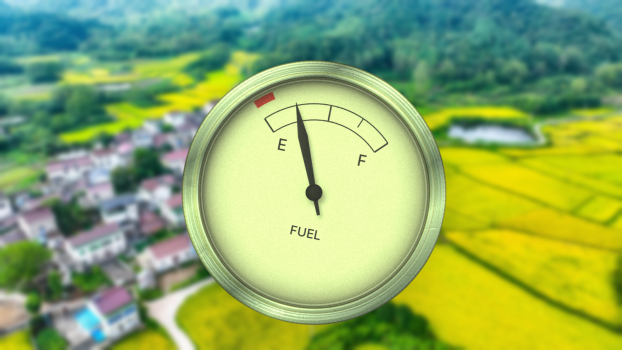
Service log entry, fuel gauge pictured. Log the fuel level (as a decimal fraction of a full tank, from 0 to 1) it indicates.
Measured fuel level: 0.25
